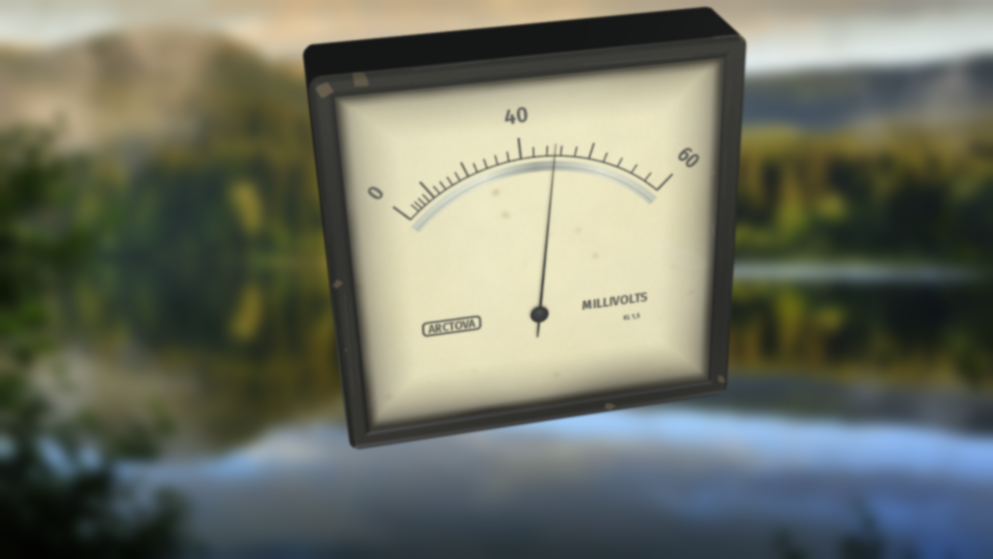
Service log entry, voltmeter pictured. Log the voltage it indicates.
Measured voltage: 45 mV
